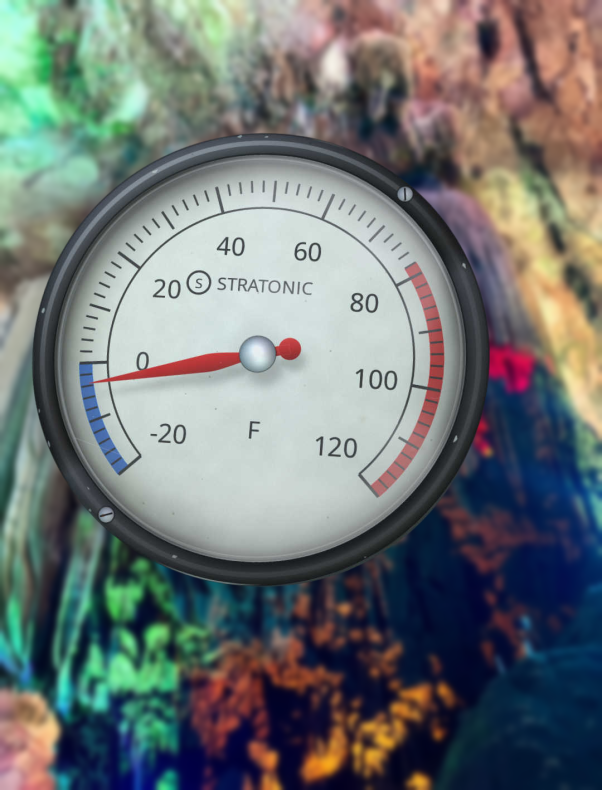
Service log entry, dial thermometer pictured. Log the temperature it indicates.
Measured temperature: -4 °F
